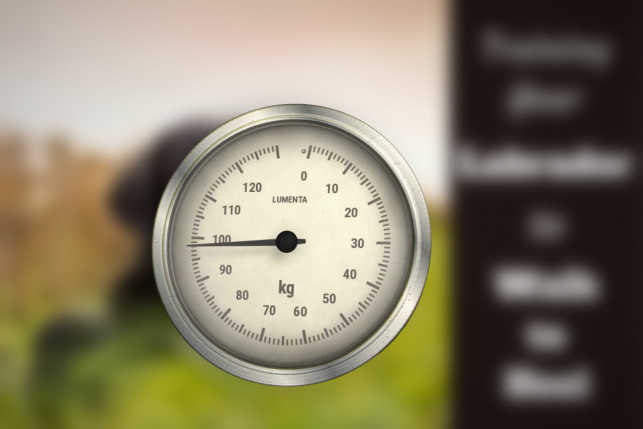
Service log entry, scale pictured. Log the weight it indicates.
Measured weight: 98 kg
